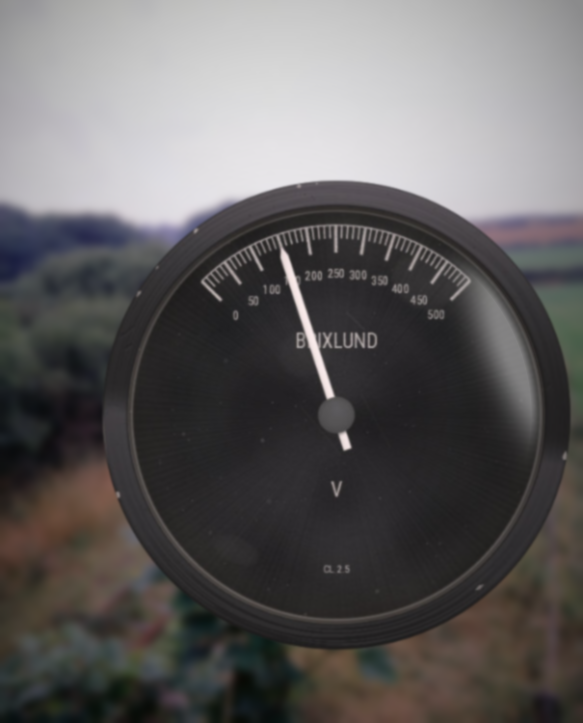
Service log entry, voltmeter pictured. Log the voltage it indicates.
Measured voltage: 150 V
